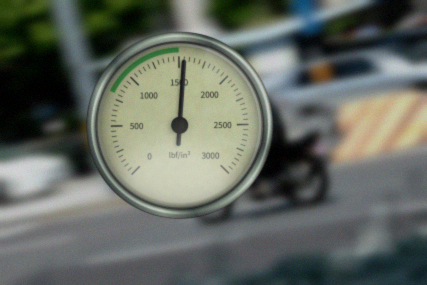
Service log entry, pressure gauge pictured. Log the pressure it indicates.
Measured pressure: 1550 psi
